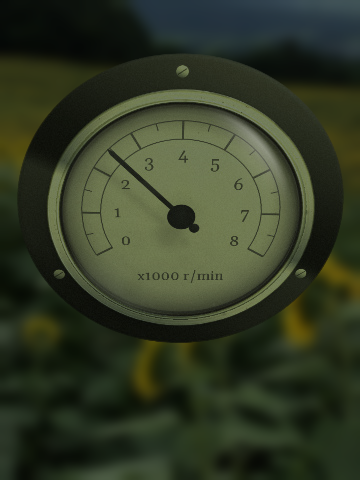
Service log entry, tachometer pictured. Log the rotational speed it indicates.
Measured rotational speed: 2500 rpm
